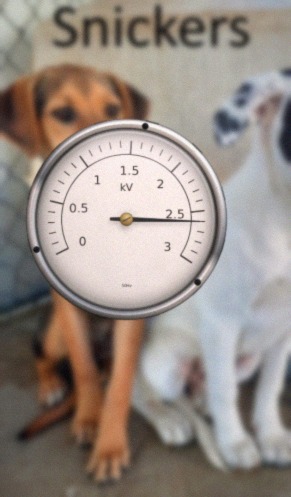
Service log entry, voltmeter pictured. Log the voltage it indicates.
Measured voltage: 2.6 kV
